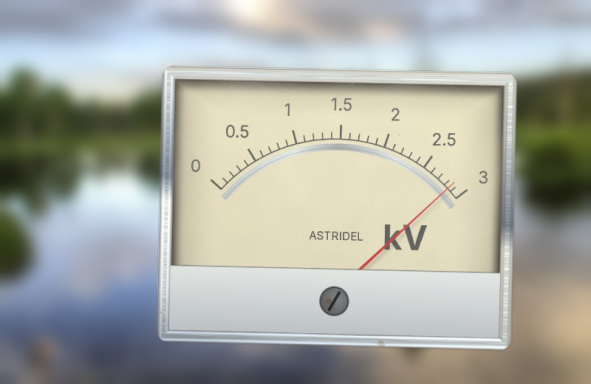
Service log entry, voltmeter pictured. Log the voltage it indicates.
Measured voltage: 2.85 kV
